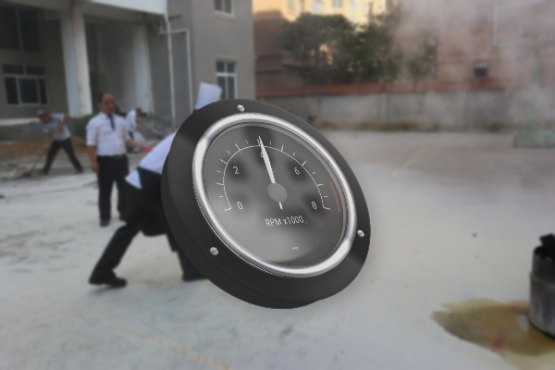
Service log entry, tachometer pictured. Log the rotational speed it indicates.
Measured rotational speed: 4000 rpm
